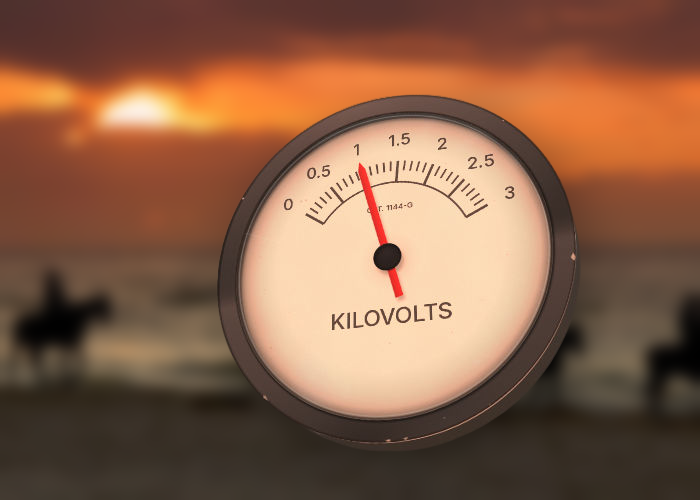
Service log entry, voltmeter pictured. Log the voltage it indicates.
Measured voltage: 1 kV
